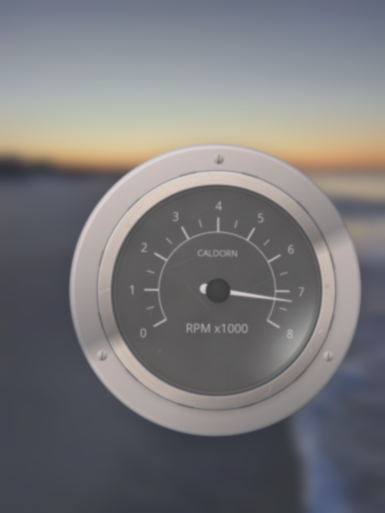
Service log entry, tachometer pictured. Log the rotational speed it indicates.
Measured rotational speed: 7250 rpm
